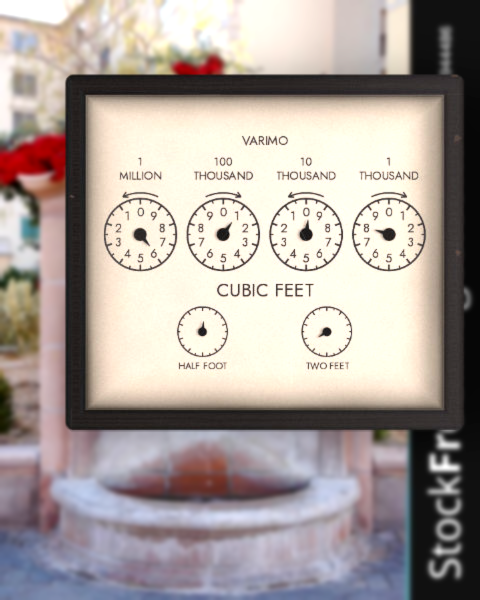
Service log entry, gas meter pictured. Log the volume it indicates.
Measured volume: 609800 ft³
